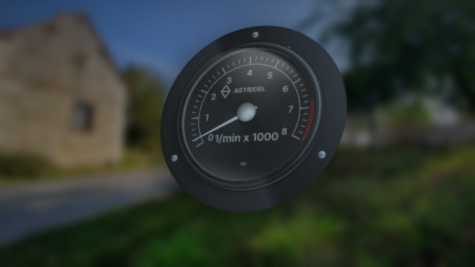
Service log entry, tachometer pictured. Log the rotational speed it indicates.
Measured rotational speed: 200 rpm
